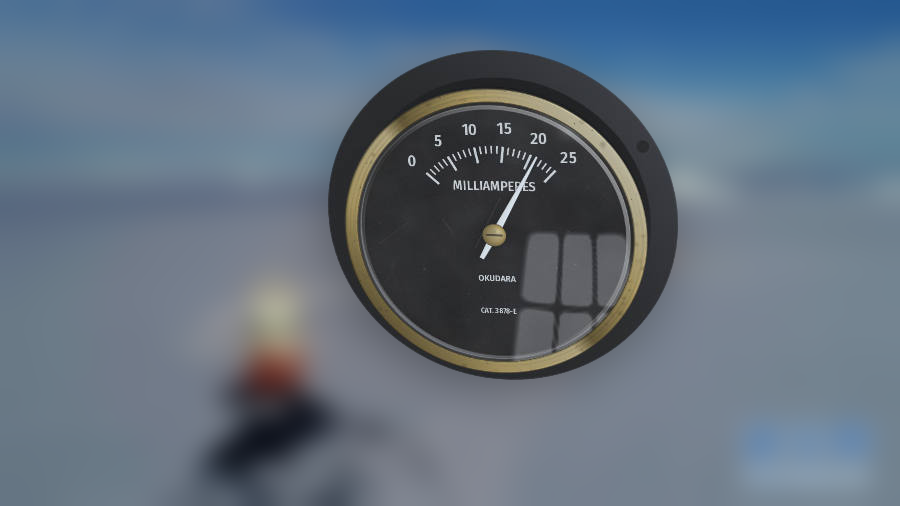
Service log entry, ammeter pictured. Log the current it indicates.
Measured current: 21 mA
